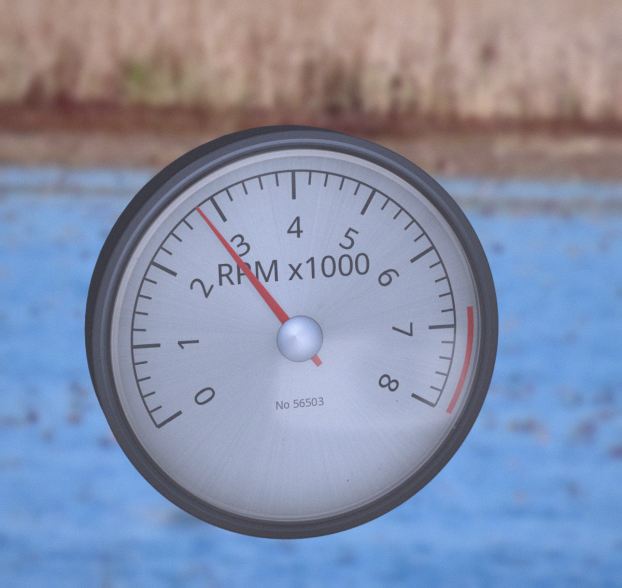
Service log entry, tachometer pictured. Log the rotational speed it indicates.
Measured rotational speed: 2800 rpm
